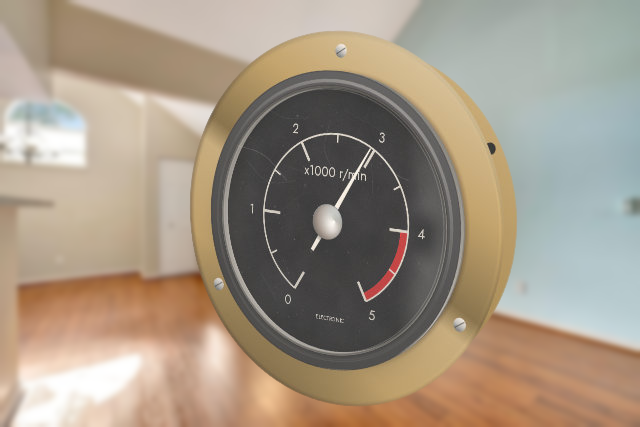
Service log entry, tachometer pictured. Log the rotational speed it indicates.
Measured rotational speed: 3000 rpm
